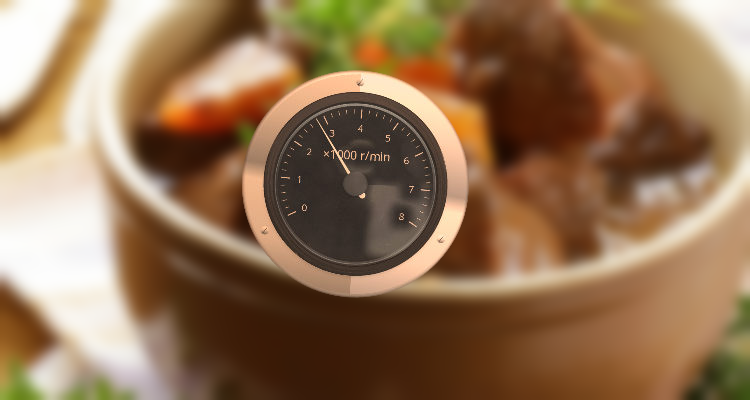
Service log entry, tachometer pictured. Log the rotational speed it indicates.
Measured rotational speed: 2800 rpm
